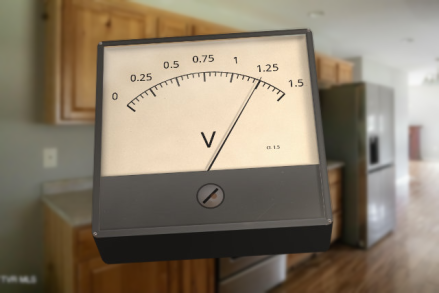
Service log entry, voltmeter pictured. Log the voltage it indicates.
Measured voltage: 1.25 V
